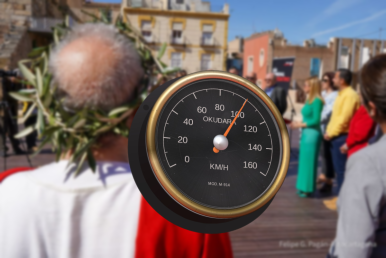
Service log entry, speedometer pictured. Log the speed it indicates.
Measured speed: 100 km/h
